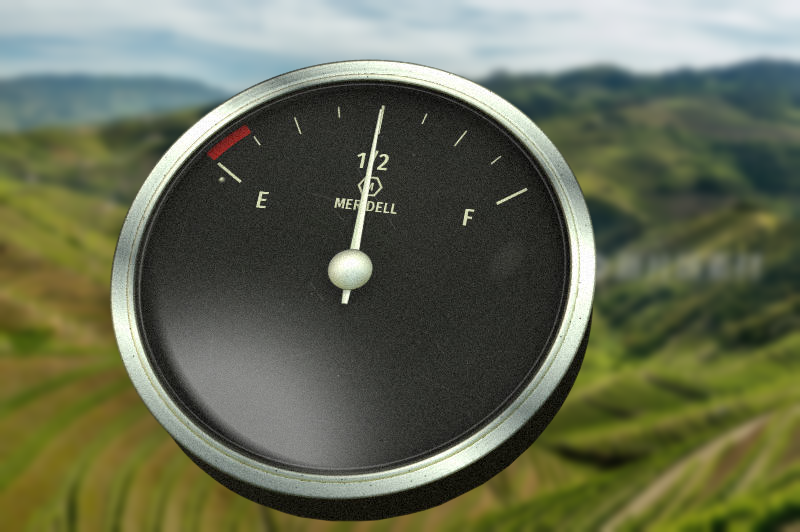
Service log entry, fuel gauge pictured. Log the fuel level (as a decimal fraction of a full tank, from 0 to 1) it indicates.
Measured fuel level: 0.5
